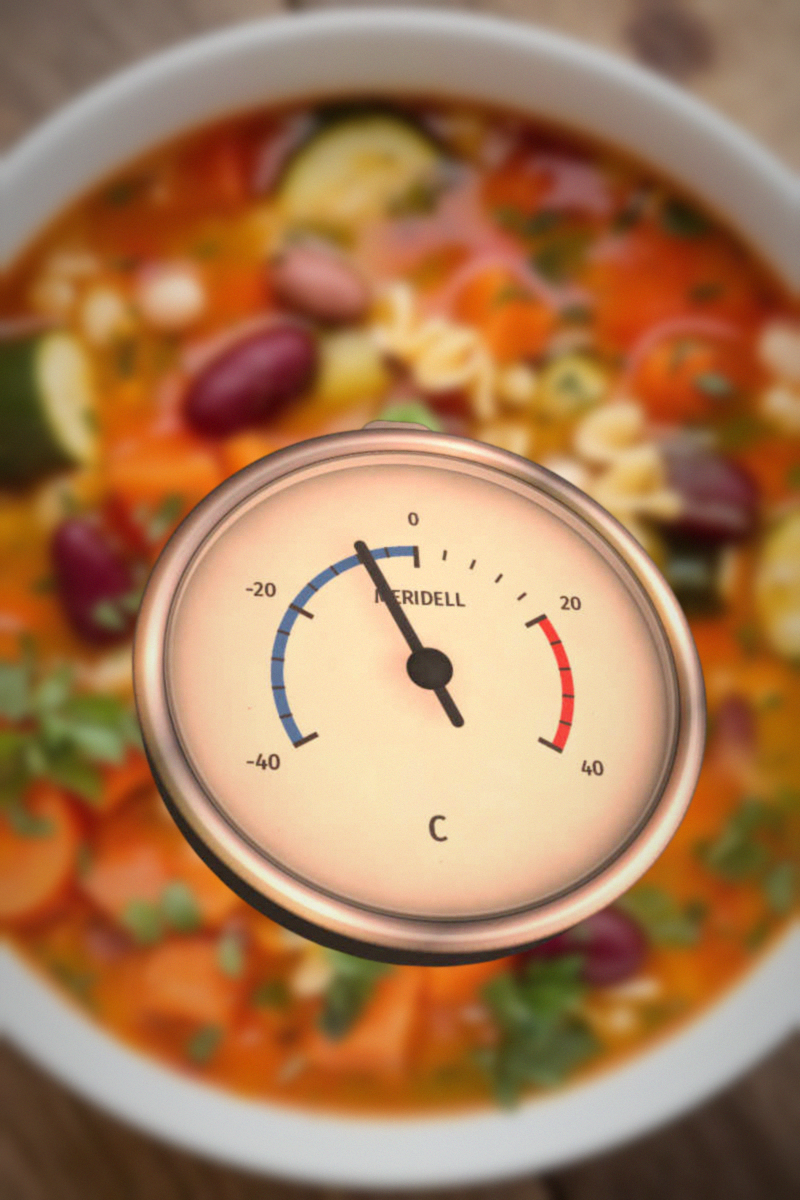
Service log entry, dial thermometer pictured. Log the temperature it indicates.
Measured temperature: -8 °C
